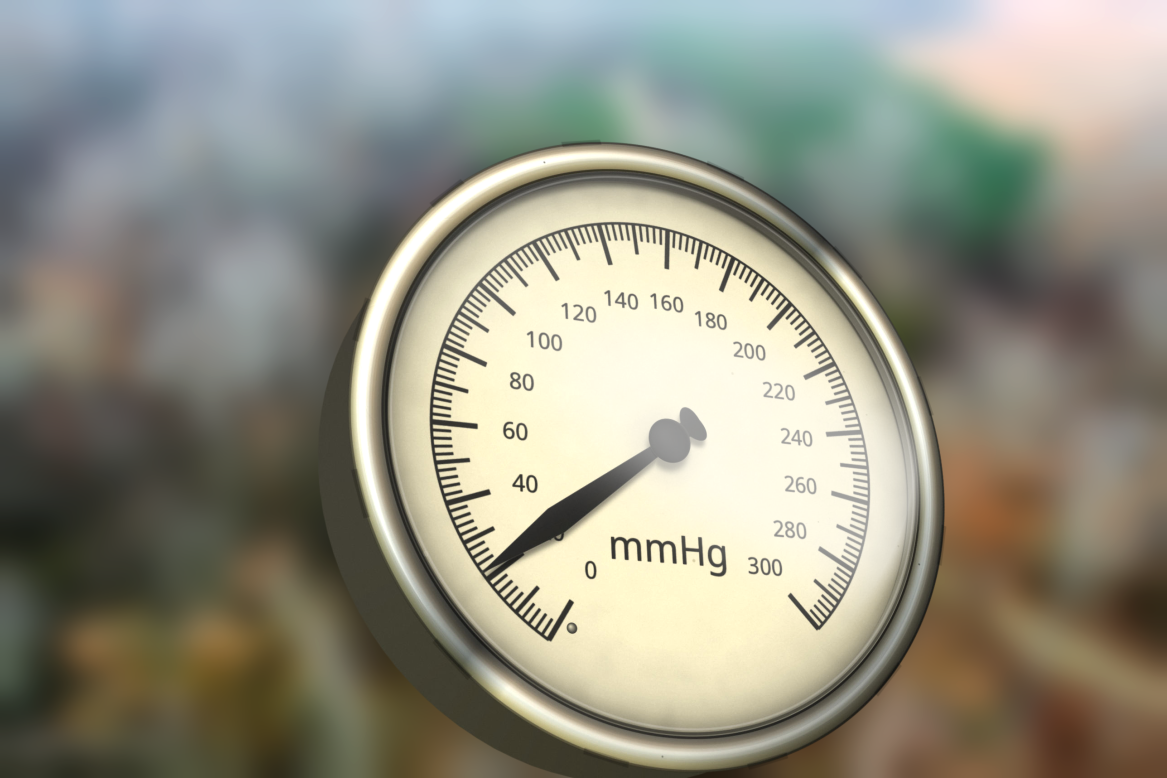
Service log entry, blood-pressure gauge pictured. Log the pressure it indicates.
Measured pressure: 22 mmHg
